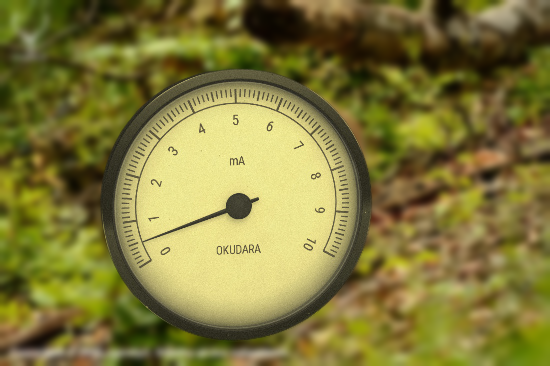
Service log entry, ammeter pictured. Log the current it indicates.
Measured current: 0.5 mA
